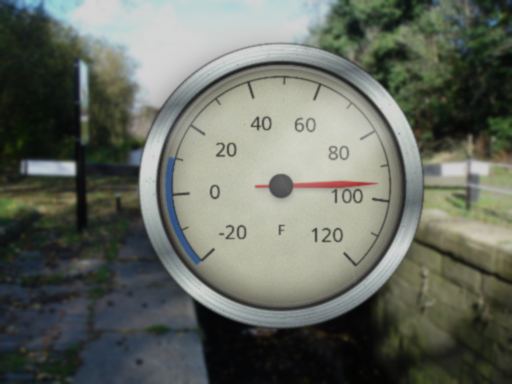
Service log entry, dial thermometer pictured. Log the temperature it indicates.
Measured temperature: 95 °F
